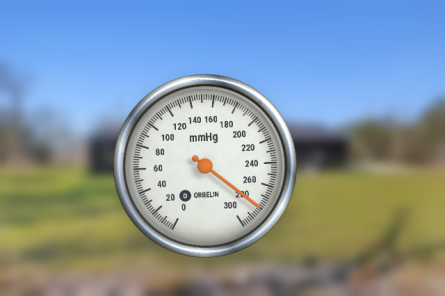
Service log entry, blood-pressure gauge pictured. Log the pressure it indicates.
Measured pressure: 280 mmHg
